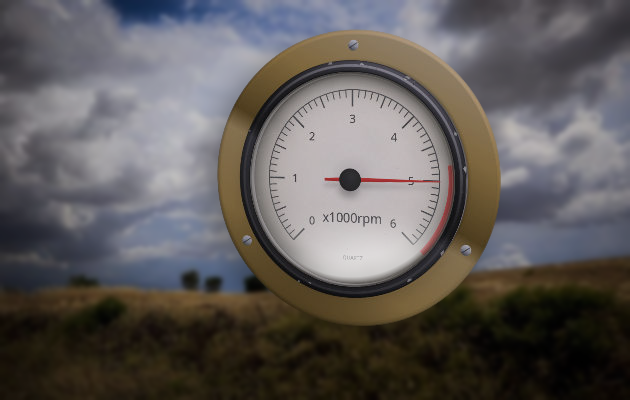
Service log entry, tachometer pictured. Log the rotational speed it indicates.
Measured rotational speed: 5000 rpm
